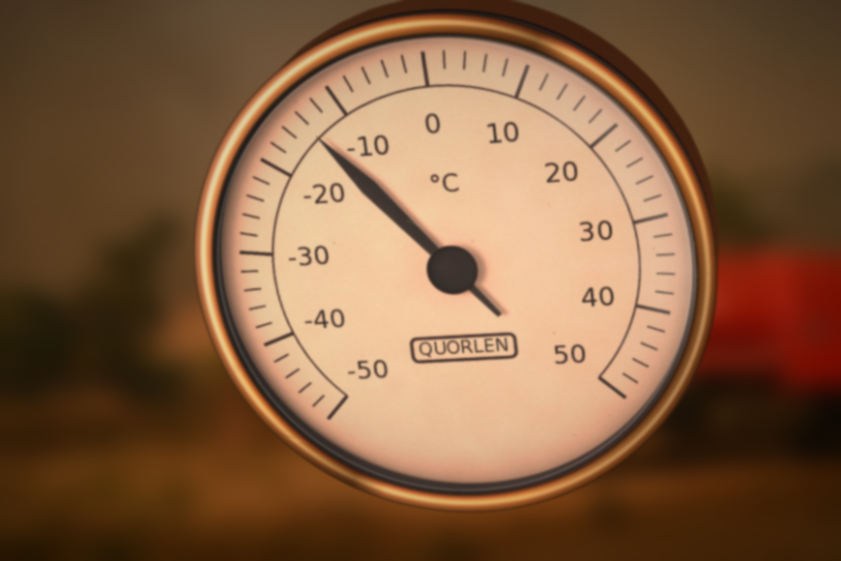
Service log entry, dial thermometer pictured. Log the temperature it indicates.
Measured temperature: -14 °C
